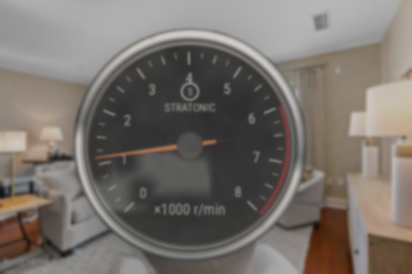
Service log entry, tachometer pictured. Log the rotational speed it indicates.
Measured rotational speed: 1125 rpm
